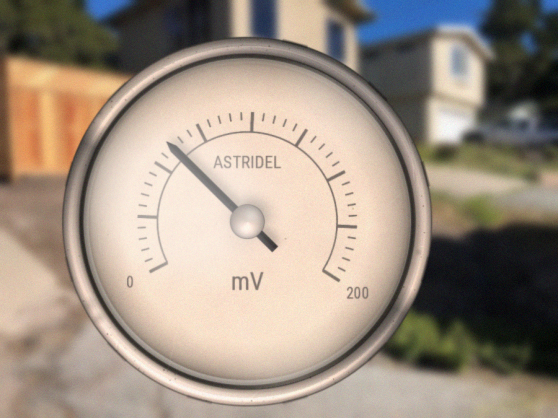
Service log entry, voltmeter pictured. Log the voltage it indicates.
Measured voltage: 60 mV
